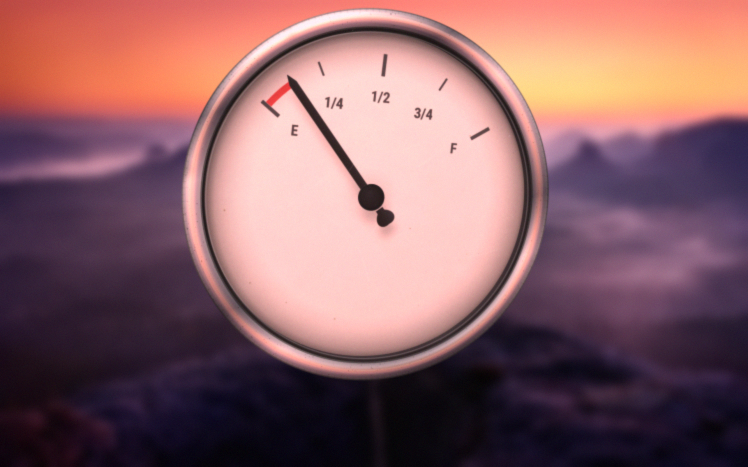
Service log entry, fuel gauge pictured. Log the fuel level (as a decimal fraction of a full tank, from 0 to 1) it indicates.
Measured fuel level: 0.125
